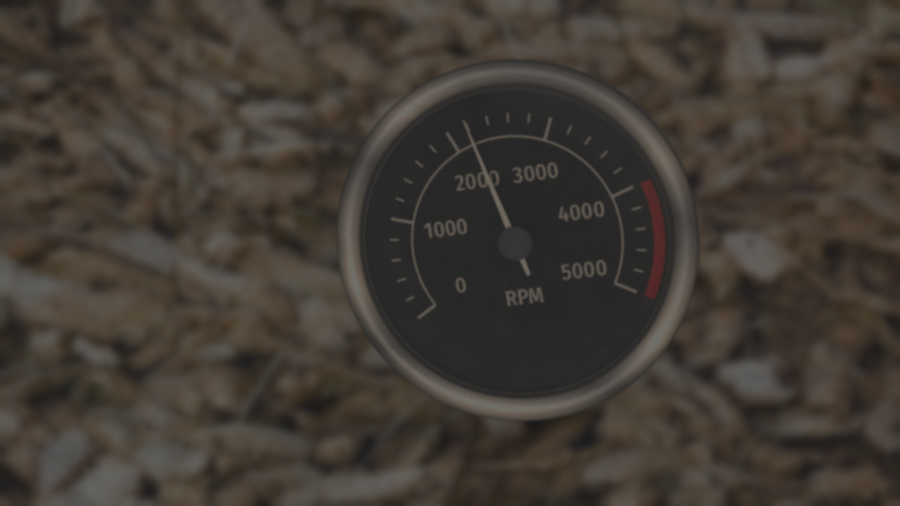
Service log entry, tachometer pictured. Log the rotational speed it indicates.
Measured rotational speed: 2200 rpm
